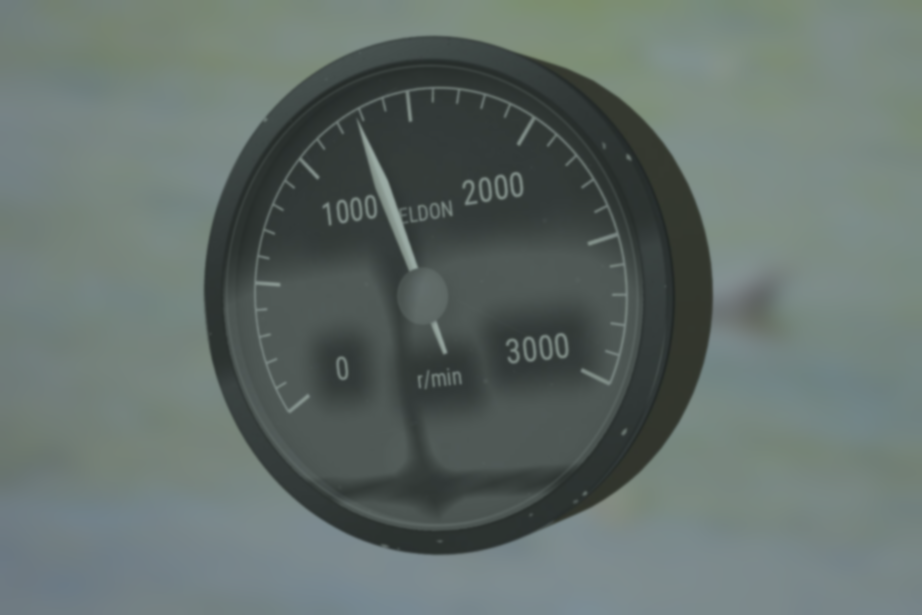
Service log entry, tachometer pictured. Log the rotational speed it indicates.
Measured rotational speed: 1300 rpm
